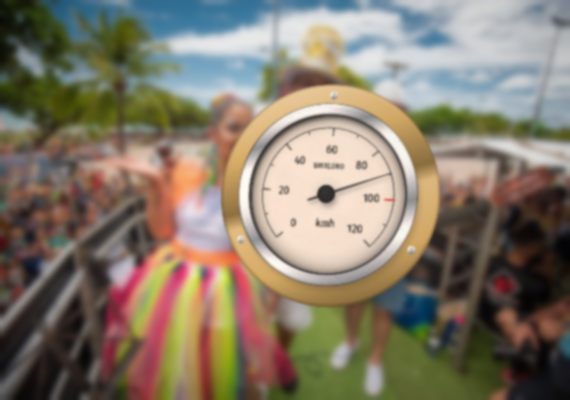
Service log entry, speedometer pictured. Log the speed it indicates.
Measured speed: 90 km/h
